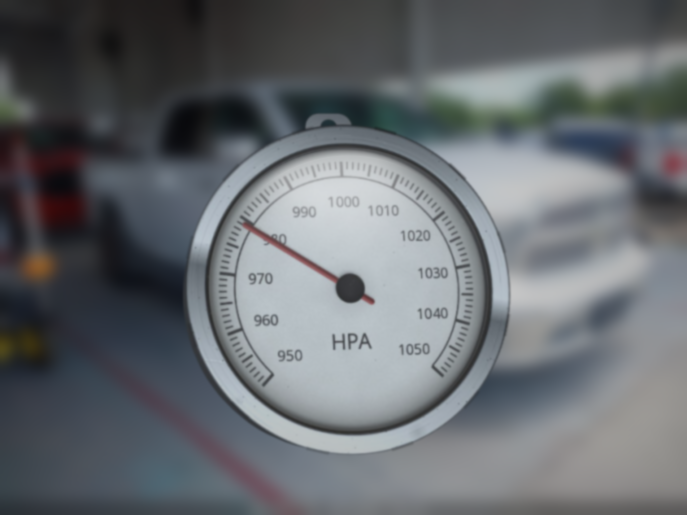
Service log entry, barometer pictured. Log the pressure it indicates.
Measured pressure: 979 hPa
